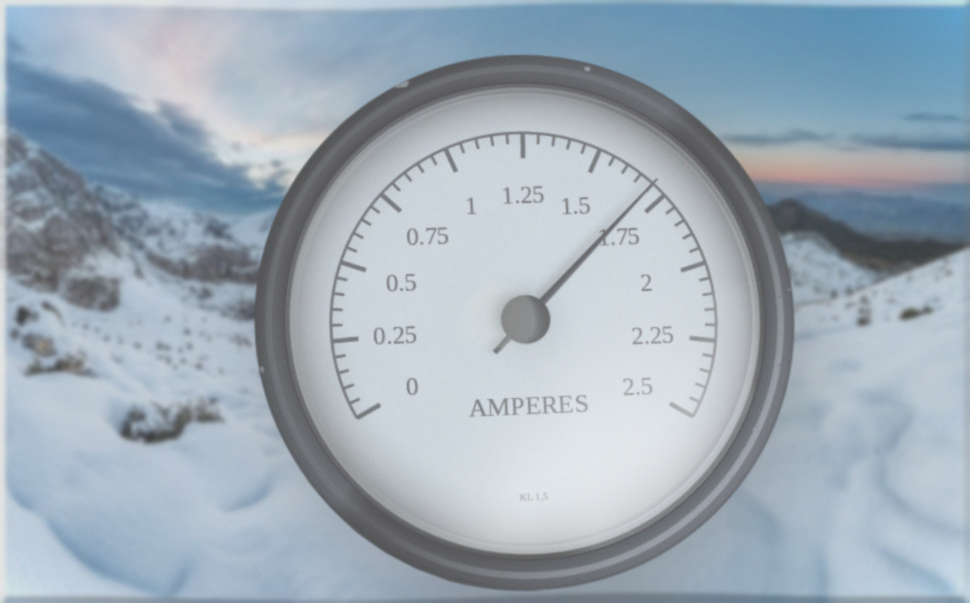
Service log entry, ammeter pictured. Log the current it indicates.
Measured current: 1.7 A
